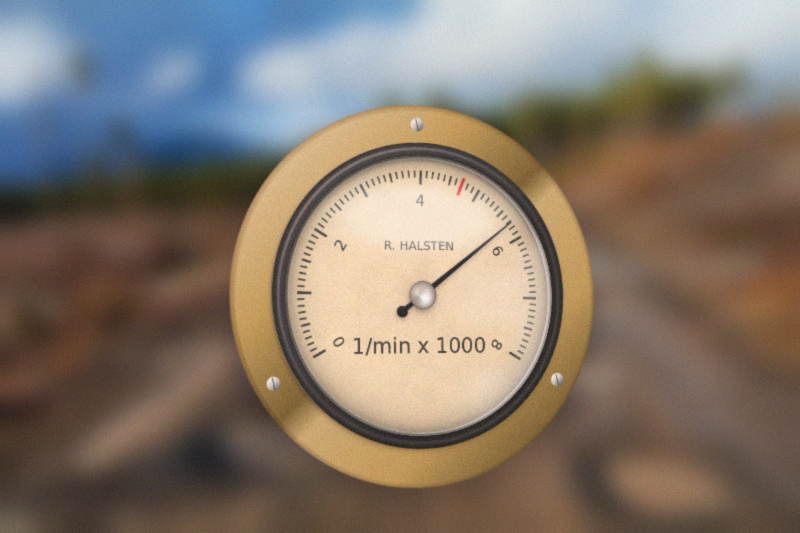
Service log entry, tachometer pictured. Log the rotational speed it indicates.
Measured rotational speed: 5700 rpm
